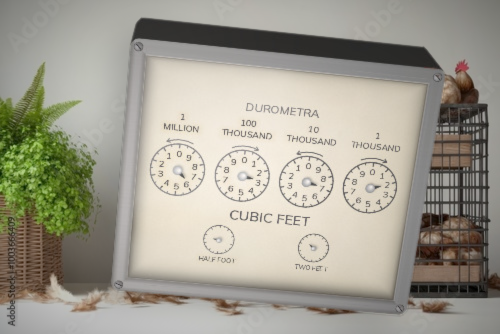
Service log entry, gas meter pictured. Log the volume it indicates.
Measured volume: 627200 ft³
